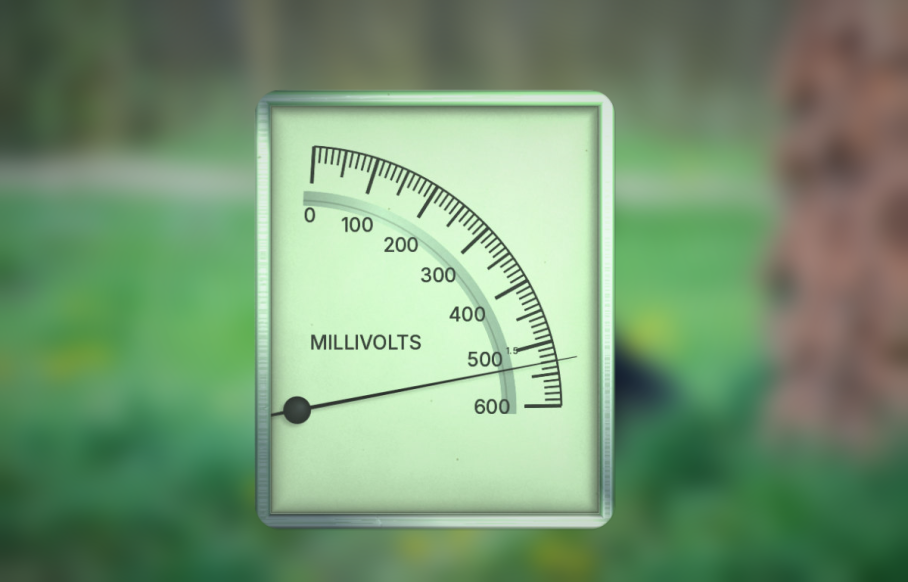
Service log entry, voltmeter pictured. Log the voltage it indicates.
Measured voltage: 530 mV
